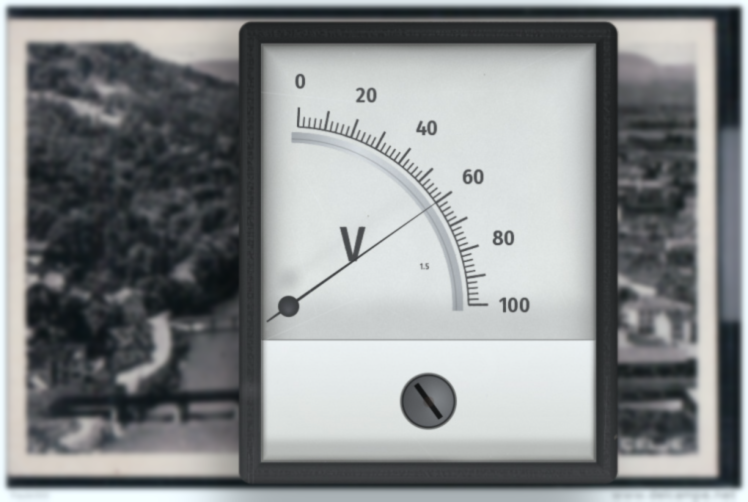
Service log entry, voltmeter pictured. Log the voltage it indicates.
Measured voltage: 60 V
